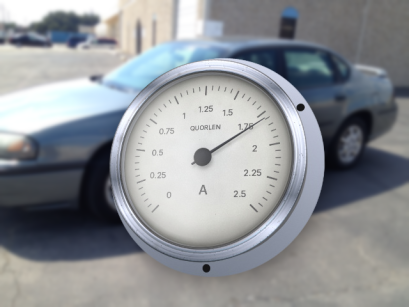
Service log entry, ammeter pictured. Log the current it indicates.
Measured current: 1.8 A
